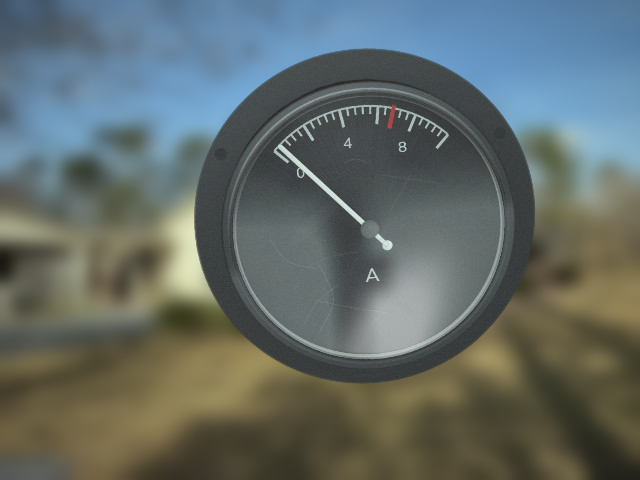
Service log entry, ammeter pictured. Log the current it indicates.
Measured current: 0.4 A
